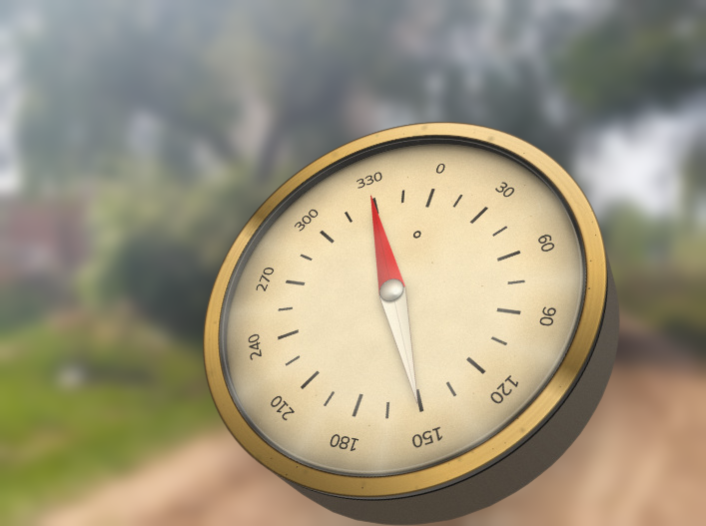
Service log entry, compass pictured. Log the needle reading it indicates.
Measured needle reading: 330 °
